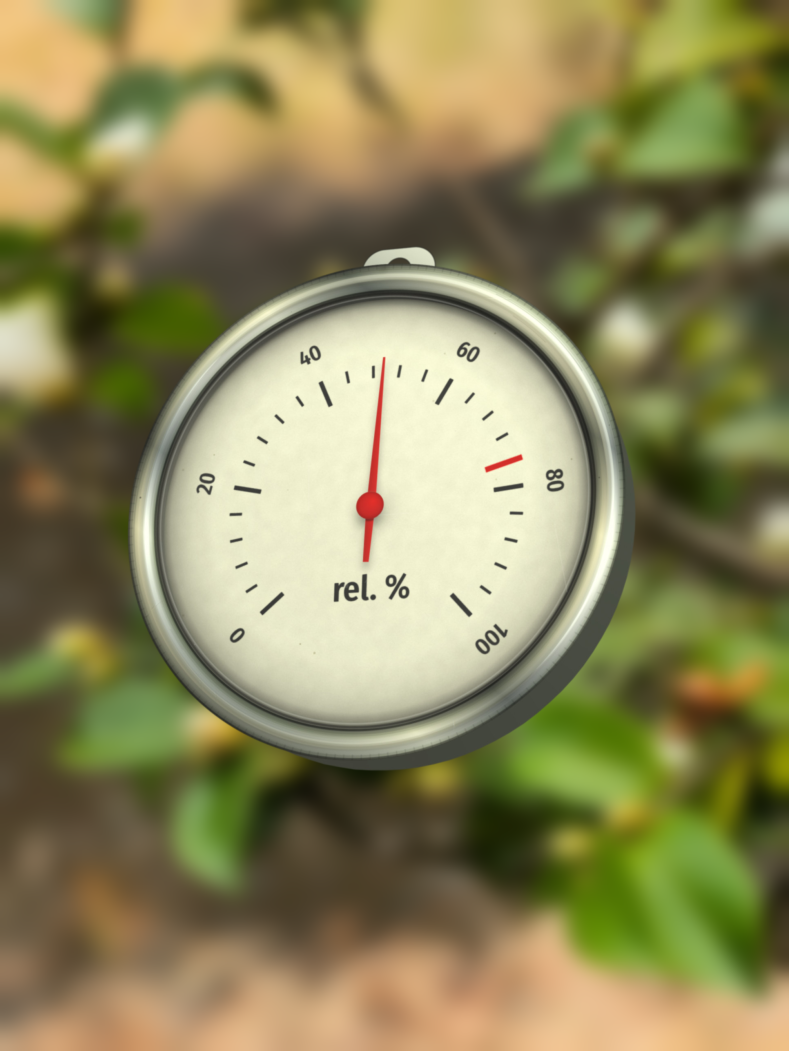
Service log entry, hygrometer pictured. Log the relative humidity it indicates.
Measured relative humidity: 50 %
